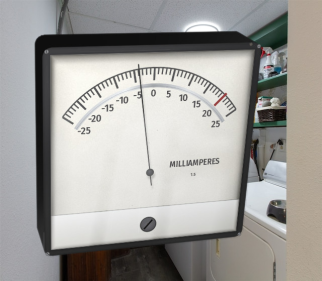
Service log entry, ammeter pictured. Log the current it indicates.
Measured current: -4 mA
